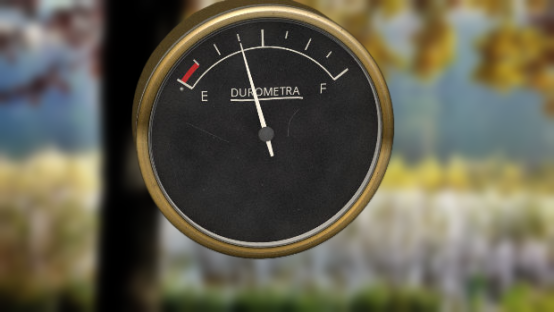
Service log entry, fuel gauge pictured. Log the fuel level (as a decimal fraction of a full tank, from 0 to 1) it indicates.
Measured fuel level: 0.375
